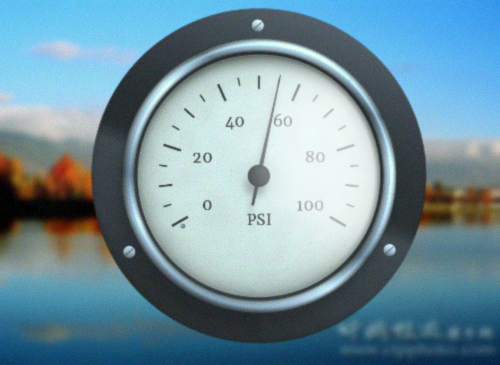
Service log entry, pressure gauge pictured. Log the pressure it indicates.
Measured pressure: 55 psi
